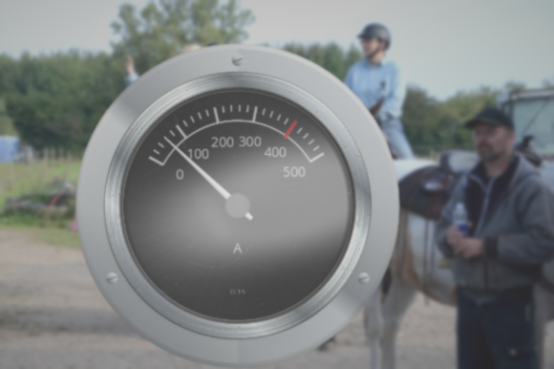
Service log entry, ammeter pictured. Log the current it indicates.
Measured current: 60 A
